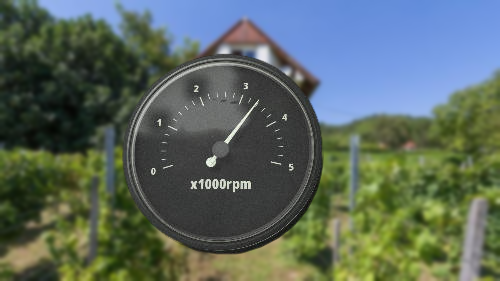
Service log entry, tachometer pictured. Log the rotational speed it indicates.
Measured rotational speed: 3400 rpm
